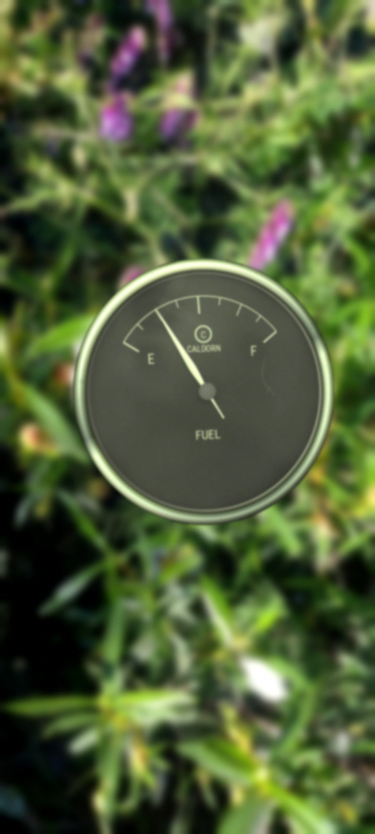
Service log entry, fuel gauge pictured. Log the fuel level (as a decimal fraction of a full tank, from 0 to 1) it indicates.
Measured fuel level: 0.25
